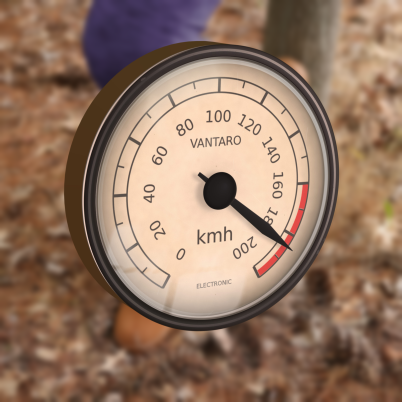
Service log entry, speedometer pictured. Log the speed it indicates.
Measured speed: 185 km/h
